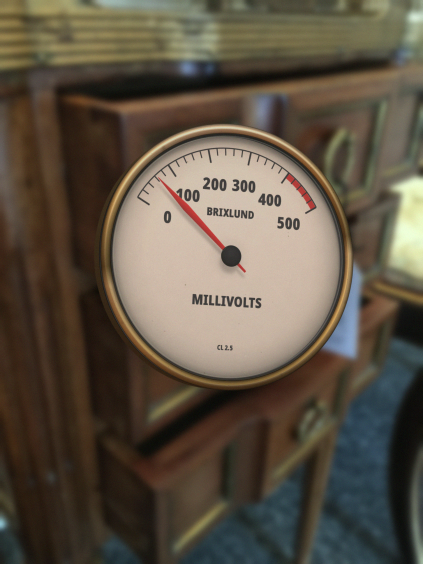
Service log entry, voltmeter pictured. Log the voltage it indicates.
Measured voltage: 60 mV
